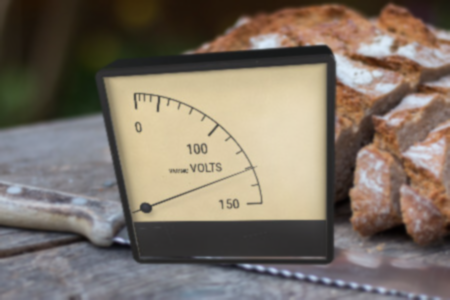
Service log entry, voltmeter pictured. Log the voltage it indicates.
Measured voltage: 130 V
